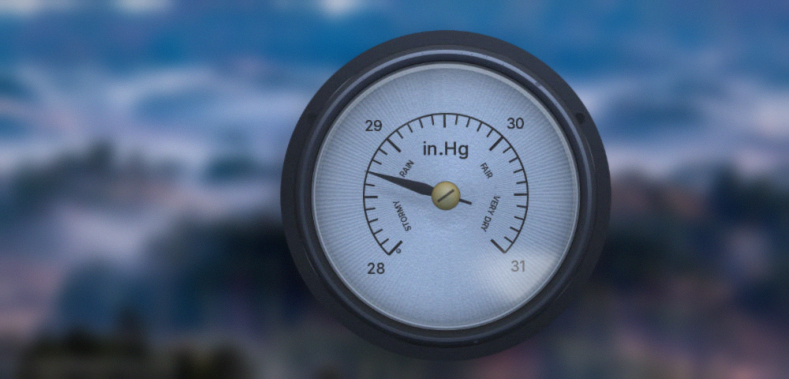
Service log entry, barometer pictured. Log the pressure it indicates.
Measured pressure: 28.7 inHg
